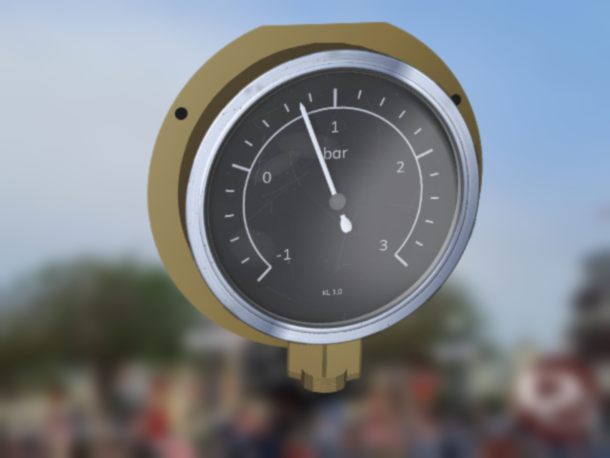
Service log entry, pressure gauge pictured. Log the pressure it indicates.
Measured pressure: 0.7 bar
